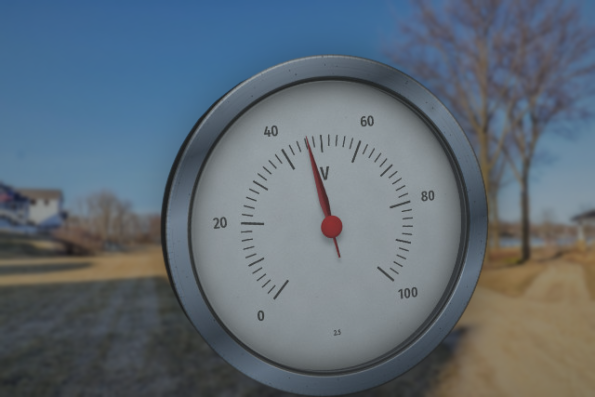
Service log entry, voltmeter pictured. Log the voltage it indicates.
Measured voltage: 46 V
